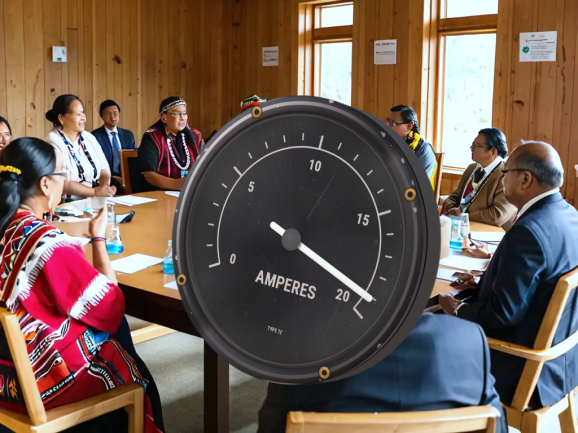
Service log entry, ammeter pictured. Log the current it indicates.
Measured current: 19 A
